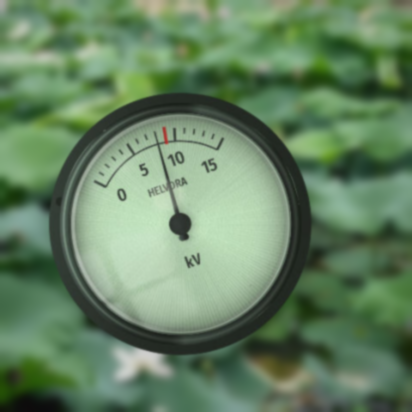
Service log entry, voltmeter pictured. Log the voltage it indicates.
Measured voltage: 8 kV
